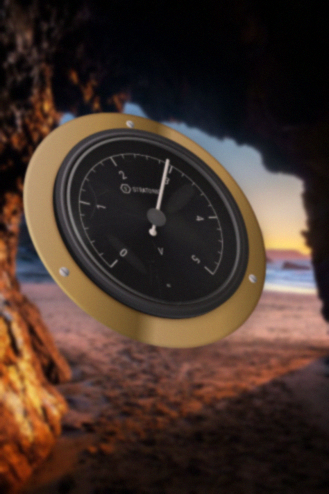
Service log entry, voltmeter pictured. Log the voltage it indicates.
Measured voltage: 2.9 V
